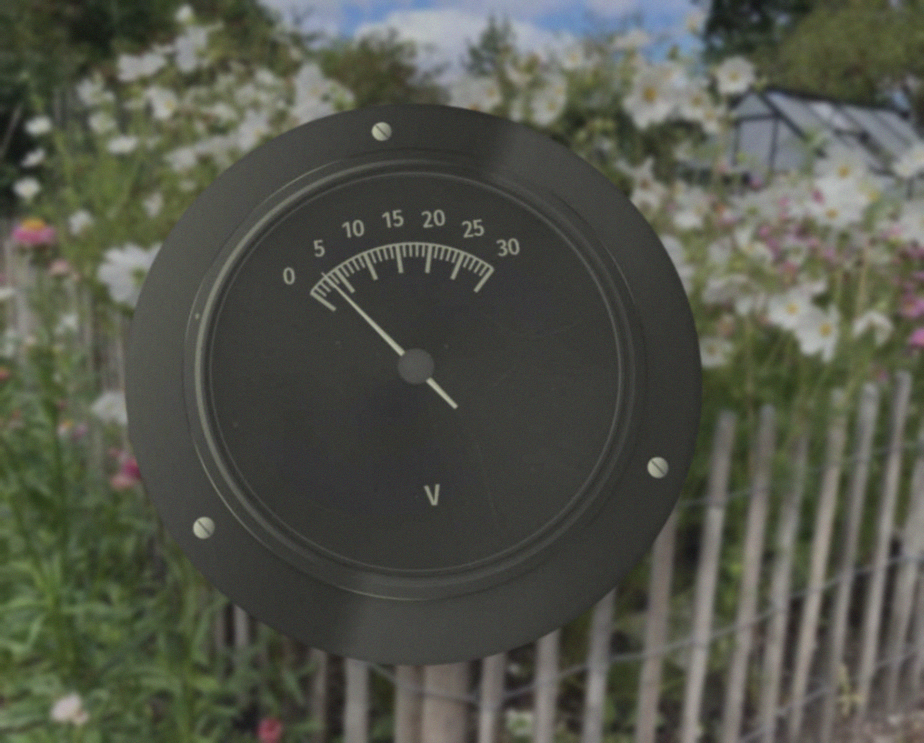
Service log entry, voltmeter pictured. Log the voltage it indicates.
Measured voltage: 3 V
